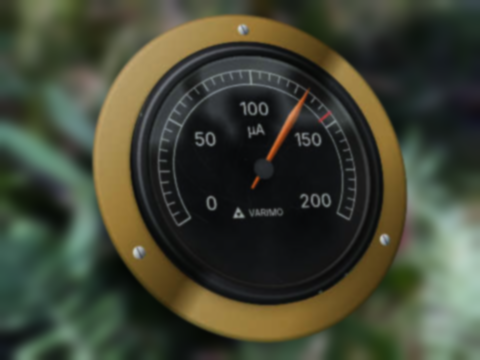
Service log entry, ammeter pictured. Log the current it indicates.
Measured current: 130 µA
